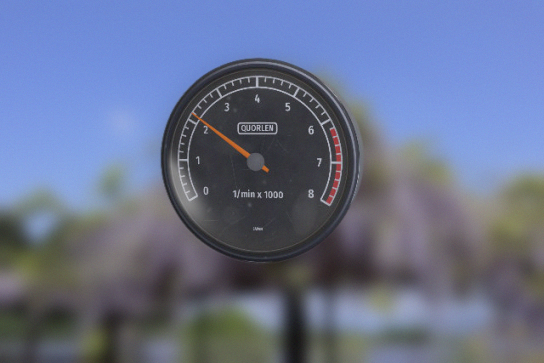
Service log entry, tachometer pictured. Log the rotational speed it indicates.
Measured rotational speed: 2200 rpm
